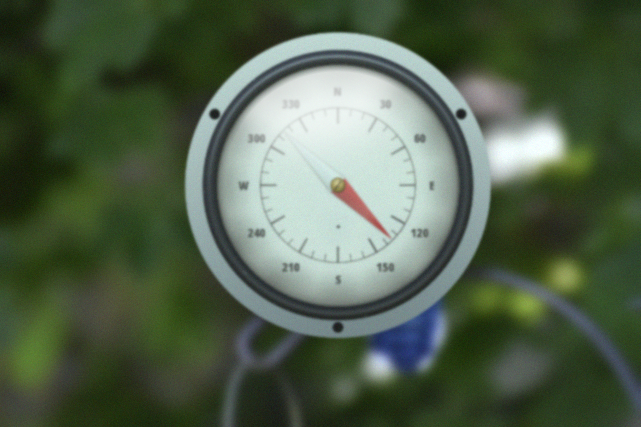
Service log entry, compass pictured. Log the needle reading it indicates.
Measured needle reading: 135 °
